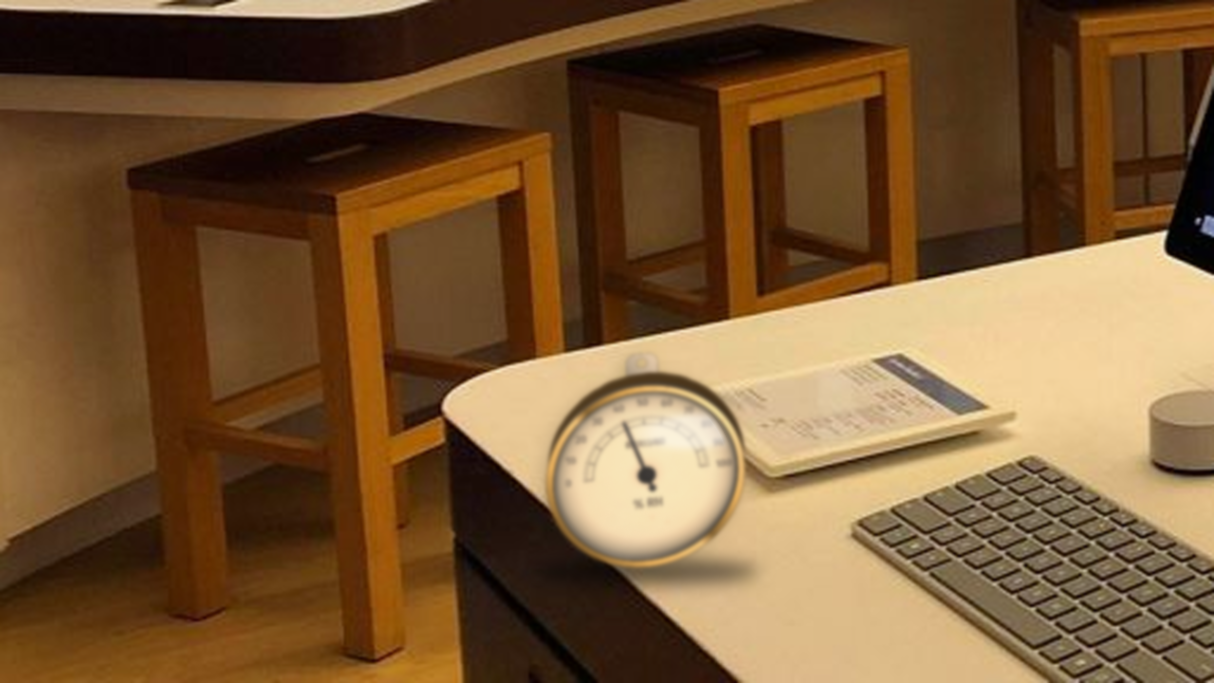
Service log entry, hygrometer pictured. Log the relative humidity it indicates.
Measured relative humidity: 40 %
